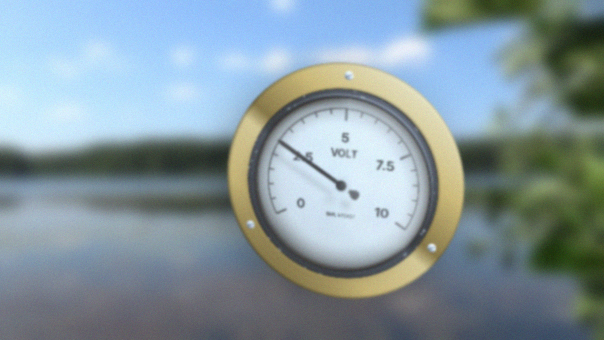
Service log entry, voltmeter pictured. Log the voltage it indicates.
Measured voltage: 2.5 V
